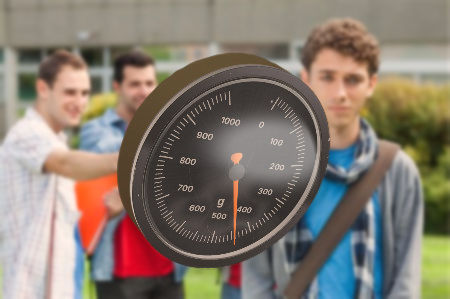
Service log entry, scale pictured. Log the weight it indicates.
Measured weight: 450 g
